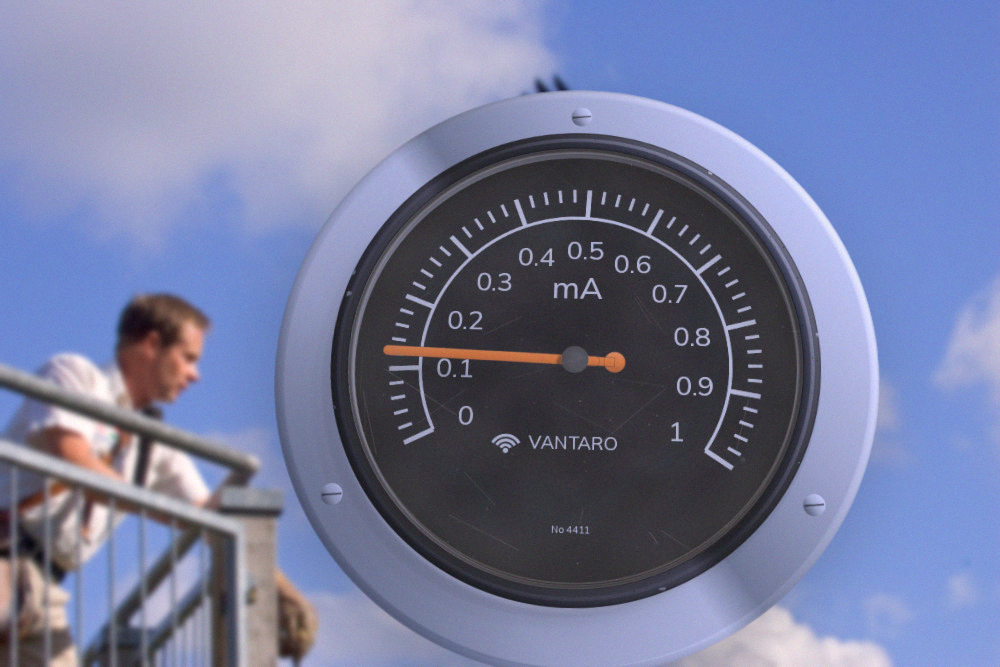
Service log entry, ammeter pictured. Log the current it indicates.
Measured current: 0.12 mA
